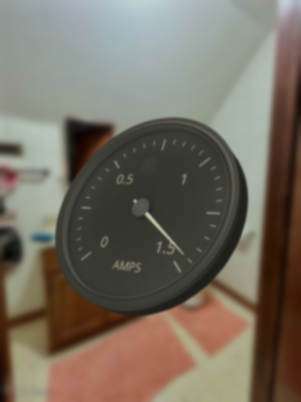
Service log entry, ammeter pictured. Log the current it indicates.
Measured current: 1.45 A
